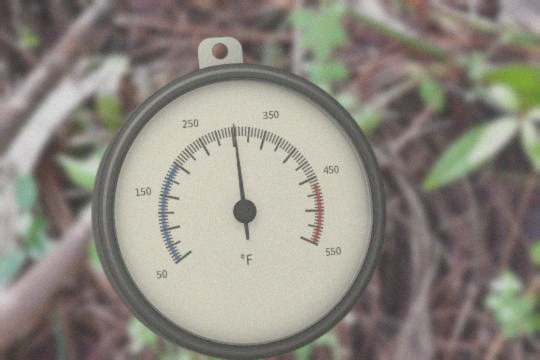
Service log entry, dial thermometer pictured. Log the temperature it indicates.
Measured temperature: 300 °F
